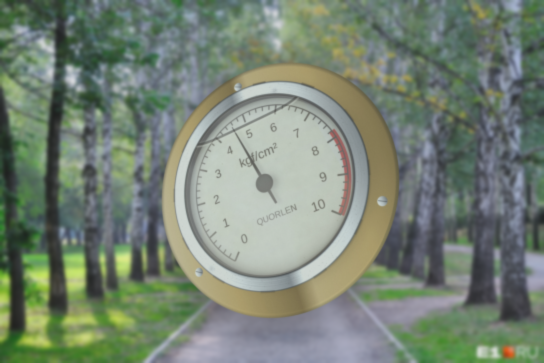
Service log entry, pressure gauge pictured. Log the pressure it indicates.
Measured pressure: 4.6 kg/cm²
